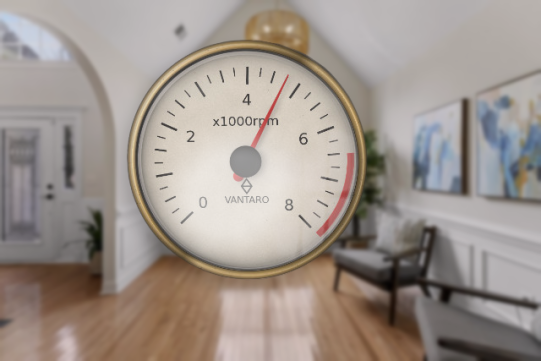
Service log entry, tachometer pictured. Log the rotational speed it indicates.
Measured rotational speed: 4750 rpm
